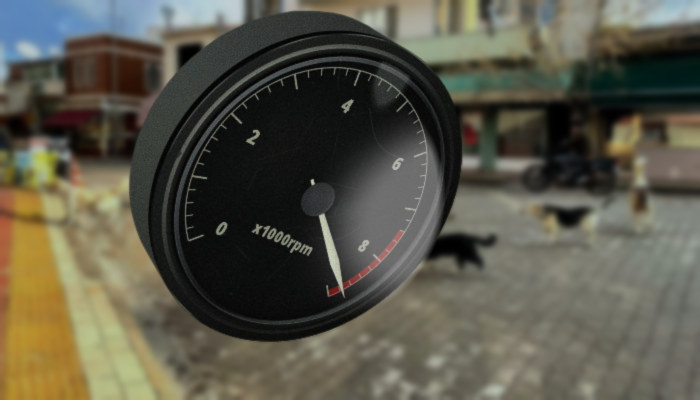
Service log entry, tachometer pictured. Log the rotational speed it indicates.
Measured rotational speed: 8800 rpm
